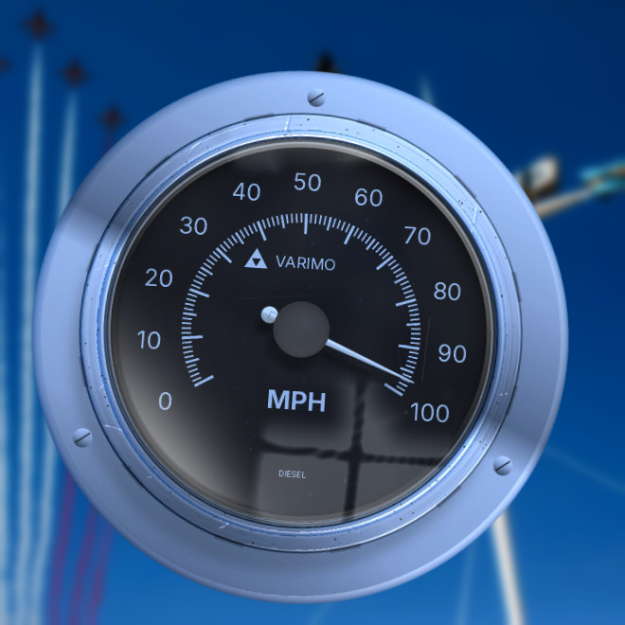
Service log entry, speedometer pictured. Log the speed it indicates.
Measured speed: 97 mph
